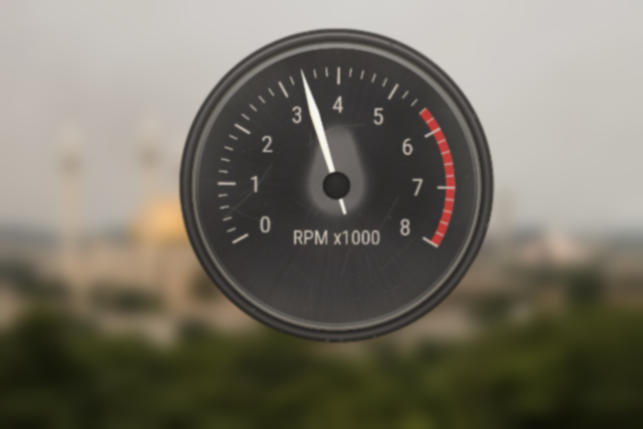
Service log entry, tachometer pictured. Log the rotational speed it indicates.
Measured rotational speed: 3400 rpm
